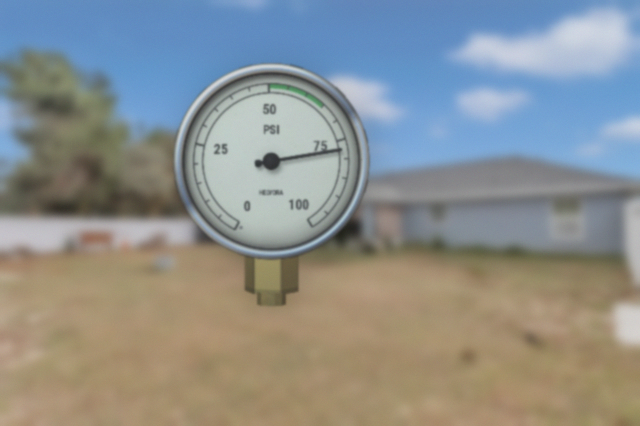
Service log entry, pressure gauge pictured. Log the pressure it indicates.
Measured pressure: 77.5 psi
